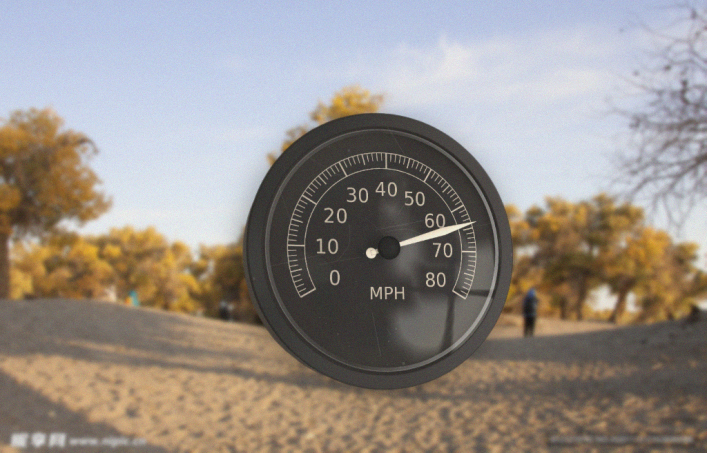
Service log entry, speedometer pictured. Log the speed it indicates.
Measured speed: 64 mph
